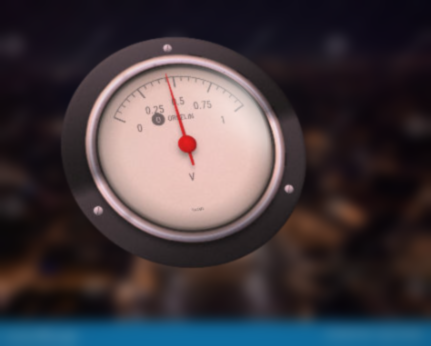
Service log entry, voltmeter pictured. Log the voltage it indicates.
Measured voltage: 0.45 V
